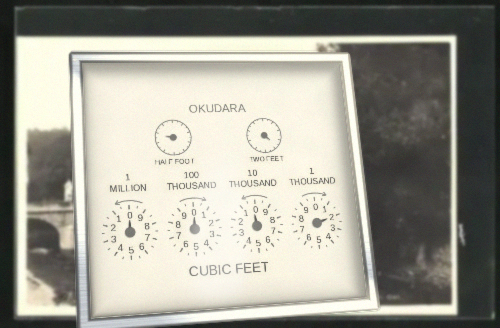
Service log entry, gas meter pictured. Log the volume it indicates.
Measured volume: 200 ft³
